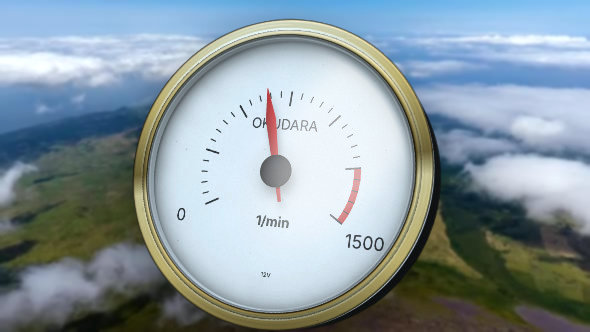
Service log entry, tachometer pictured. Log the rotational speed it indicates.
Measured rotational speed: 650 rpm
